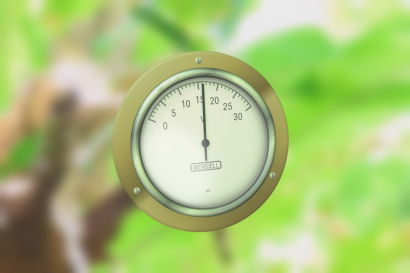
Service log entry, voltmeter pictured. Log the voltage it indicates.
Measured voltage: 16 V
